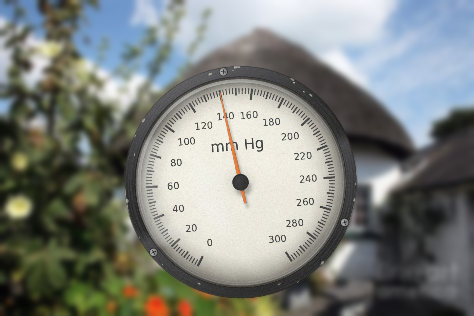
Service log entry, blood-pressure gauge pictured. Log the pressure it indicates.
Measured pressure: 140 mmHg
